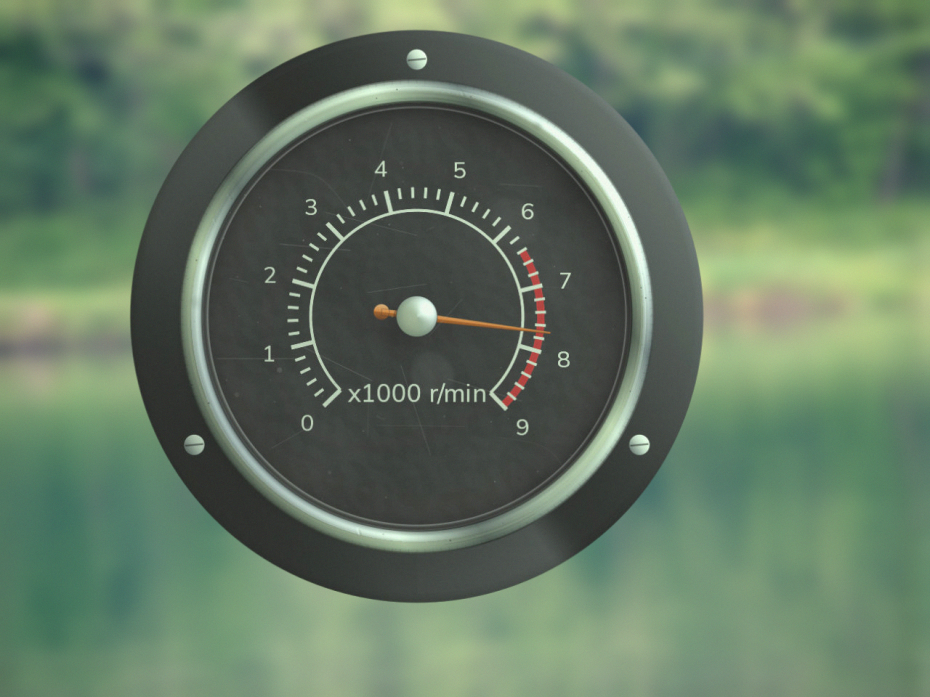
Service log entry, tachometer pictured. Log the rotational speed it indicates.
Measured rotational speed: 7700 rpm
